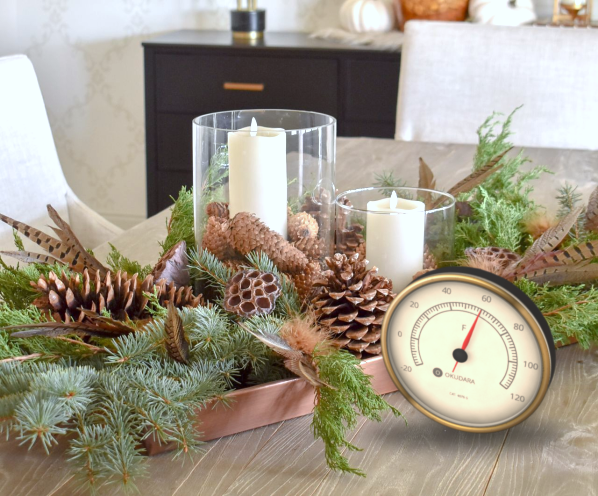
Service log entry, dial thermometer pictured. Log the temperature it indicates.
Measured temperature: 60 °F
